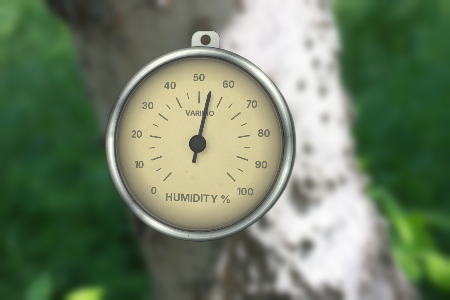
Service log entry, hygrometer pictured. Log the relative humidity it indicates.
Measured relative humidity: 55 %
